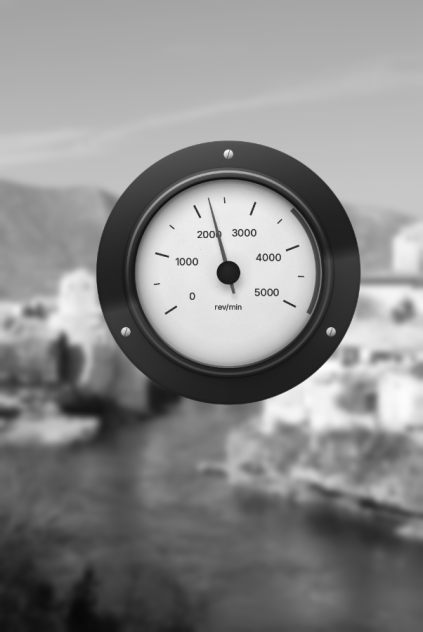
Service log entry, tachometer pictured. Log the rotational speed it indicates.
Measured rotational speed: 2250 rpm
